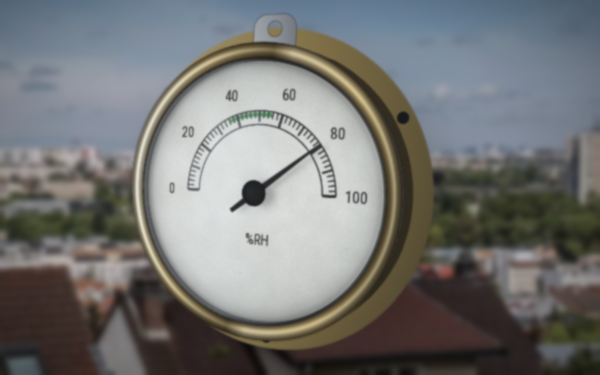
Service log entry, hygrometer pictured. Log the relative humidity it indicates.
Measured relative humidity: 80 %
